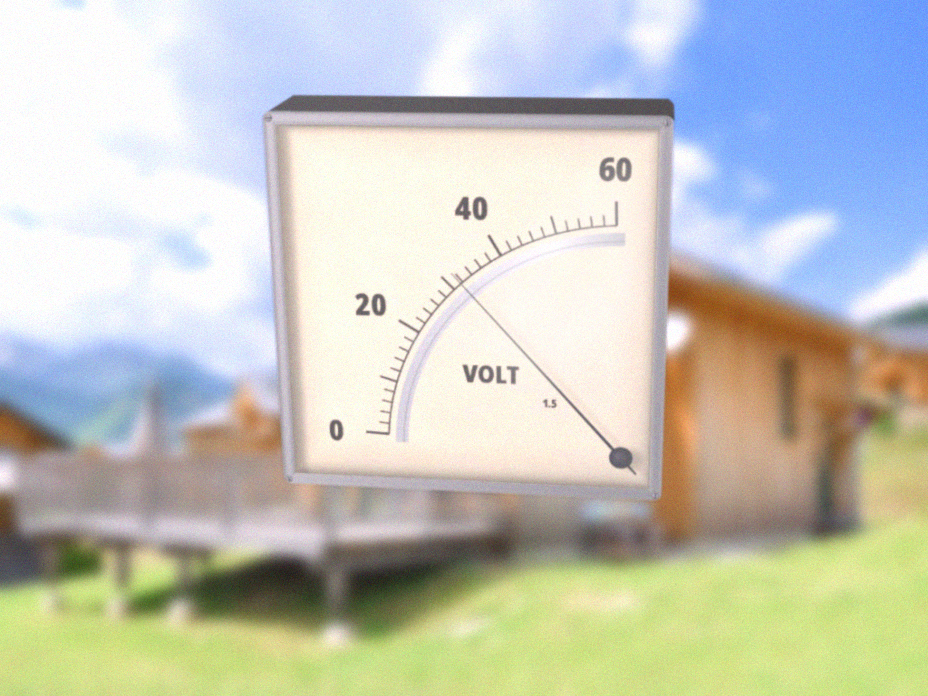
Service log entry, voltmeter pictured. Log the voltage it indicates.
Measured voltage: 32 V
